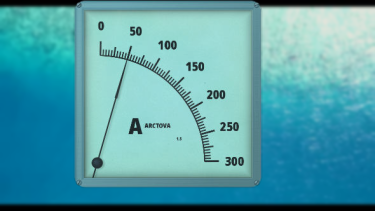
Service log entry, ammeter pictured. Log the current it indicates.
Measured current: 50 A
